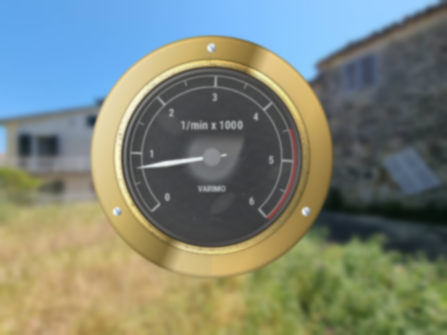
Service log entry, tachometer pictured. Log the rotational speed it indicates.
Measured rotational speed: 750 rpm
